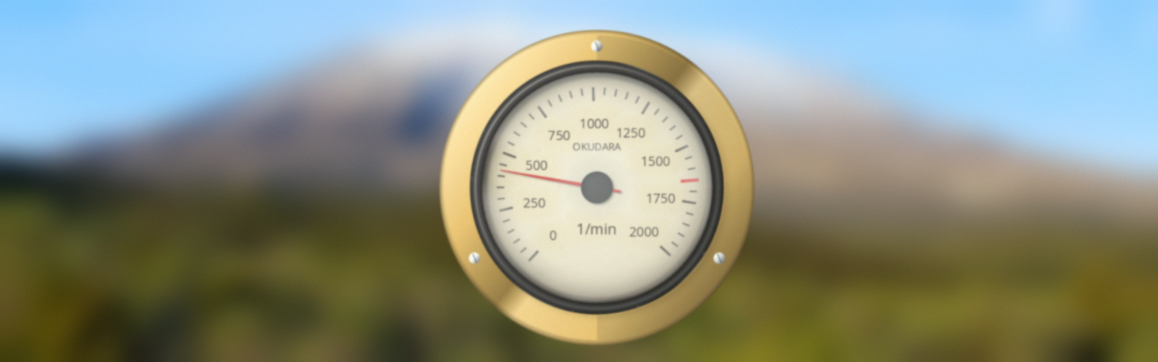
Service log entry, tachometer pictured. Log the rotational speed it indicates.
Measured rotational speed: 425 rpm
